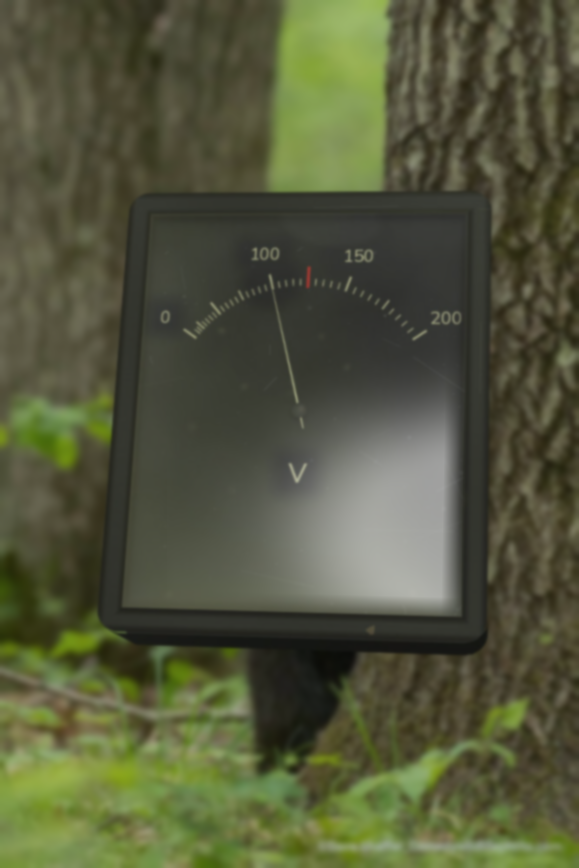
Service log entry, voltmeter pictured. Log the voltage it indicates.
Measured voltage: 100 V
